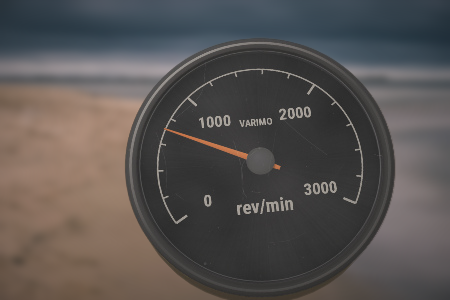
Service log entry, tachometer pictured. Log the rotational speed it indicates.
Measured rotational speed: 700 rpm
